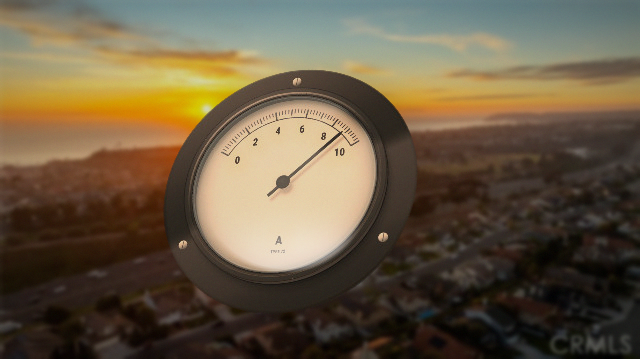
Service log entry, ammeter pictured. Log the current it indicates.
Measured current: 9 A
